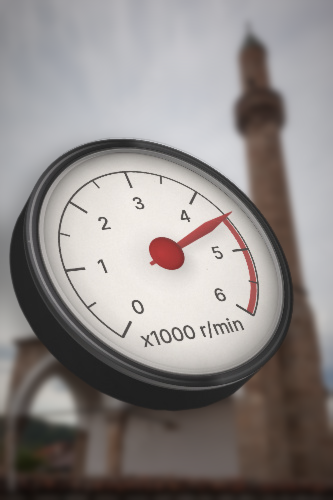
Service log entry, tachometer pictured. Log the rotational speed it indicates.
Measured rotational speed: 4500 rpm
